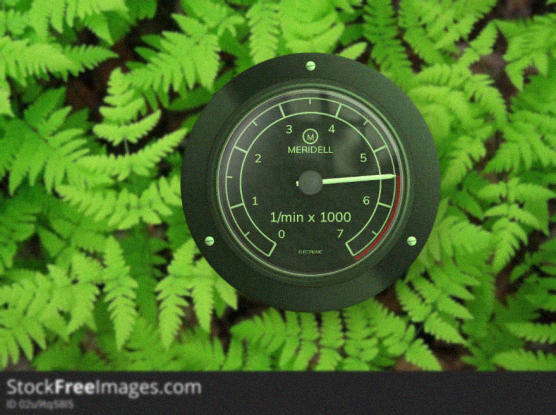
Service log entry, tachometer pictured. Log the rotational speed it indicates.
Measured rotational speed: 5500 rpm
